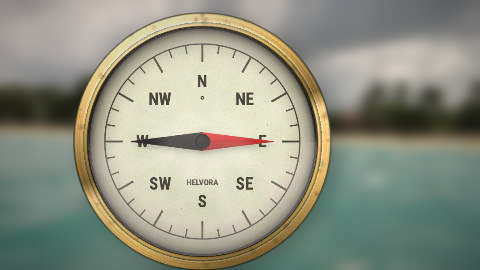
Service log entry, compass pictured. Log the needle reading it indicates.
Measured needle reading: 90 °
